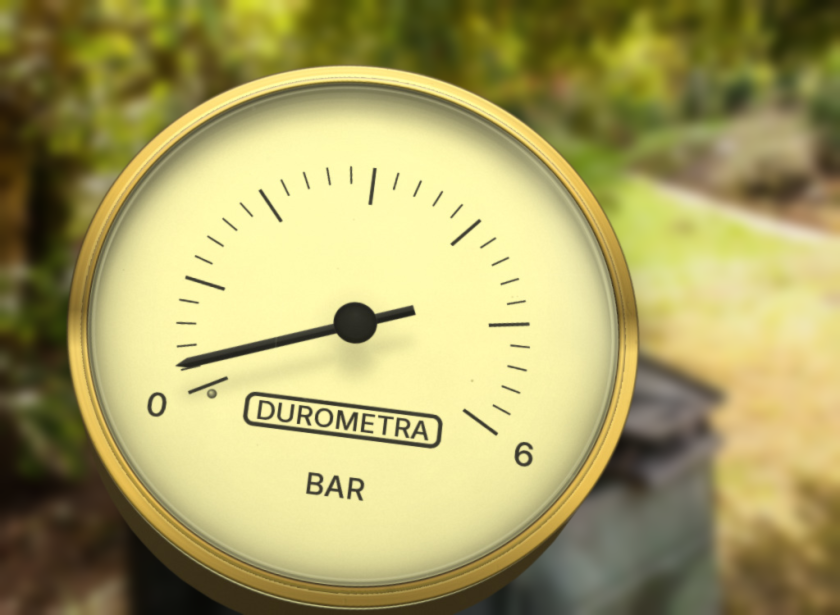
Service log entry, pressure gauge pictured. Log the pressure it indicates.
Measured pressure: 0.2 bar
